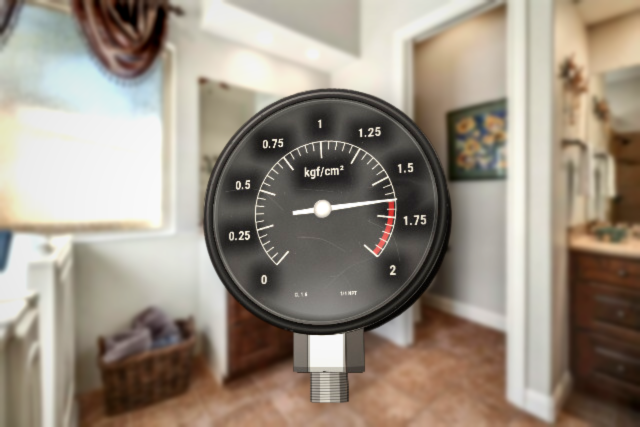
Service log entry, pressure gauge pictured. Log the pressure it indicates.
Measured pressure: 1.65 kg/cm²
